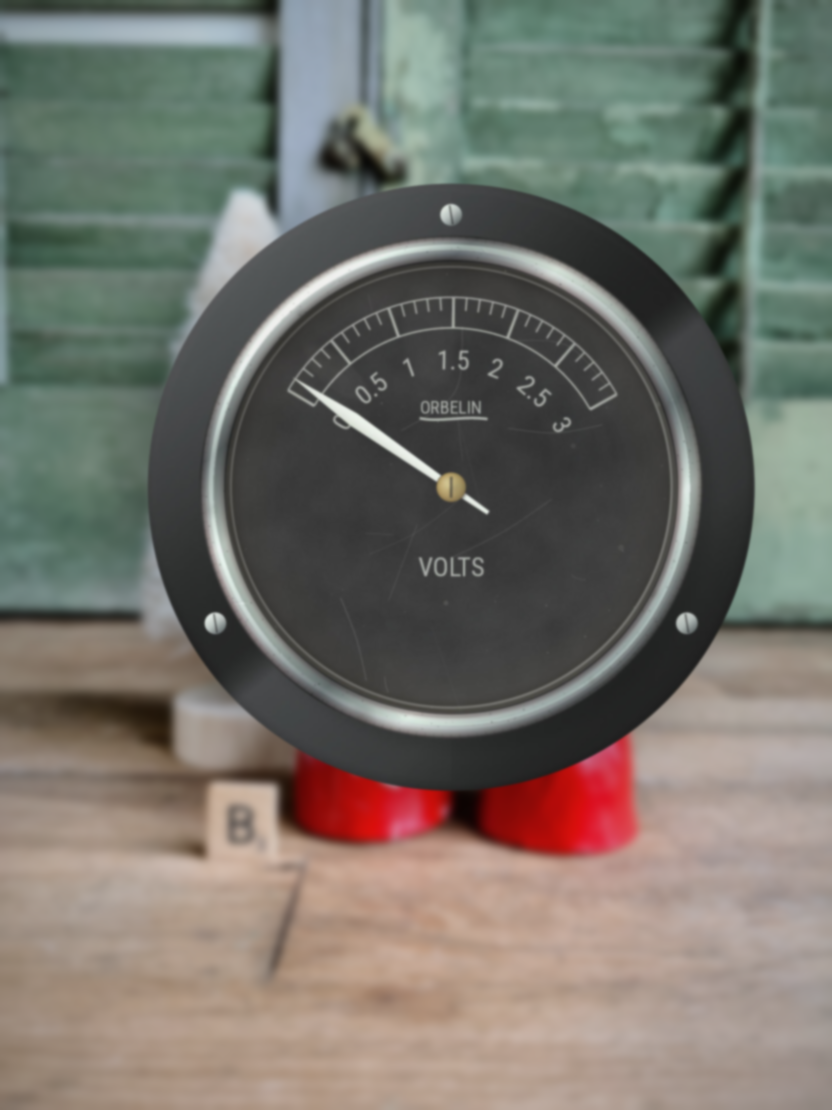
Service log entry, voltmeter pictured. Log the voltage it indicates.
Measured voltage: 0.1 V
